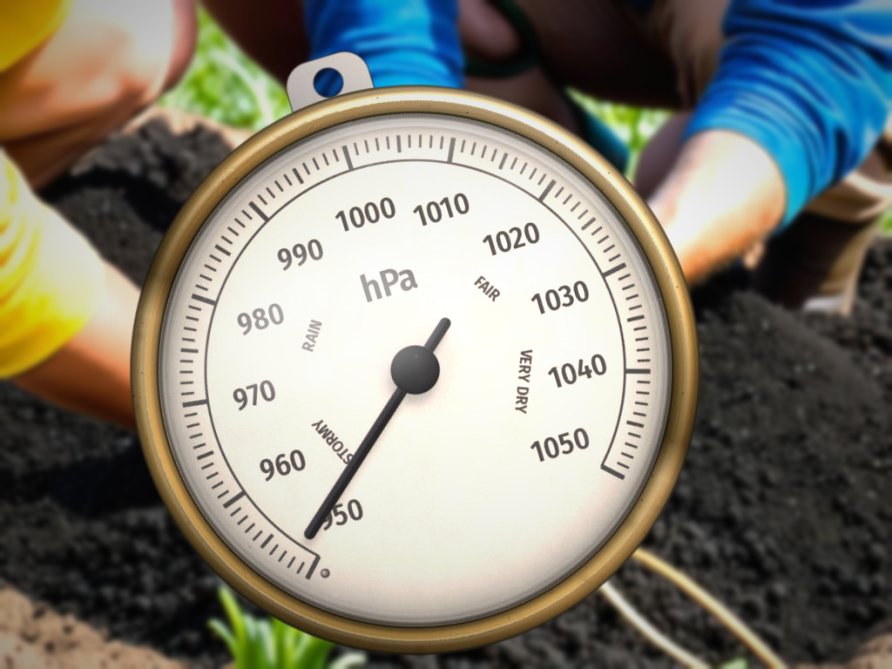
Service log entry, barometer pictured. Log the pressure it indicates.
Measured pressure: 952 hPa
